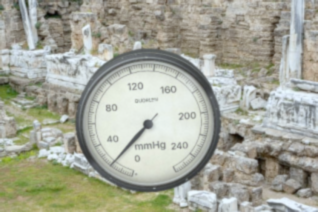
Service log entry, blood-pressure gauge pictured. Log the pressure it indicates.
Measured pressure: 20 mmHg
